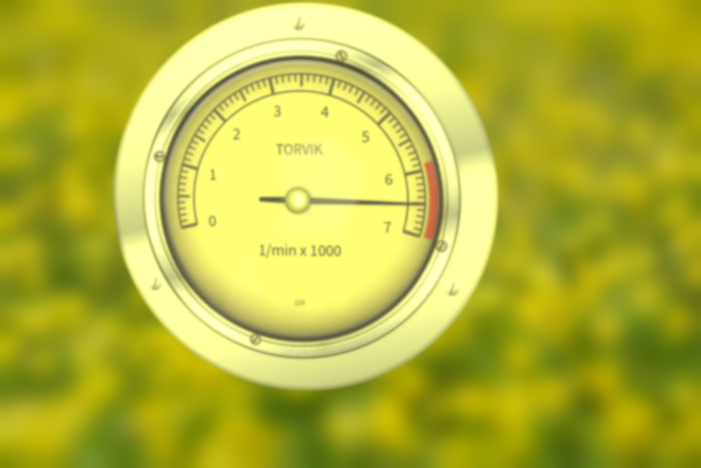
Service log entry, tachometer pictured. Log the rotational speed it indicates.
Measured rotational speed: 6500 rpm
